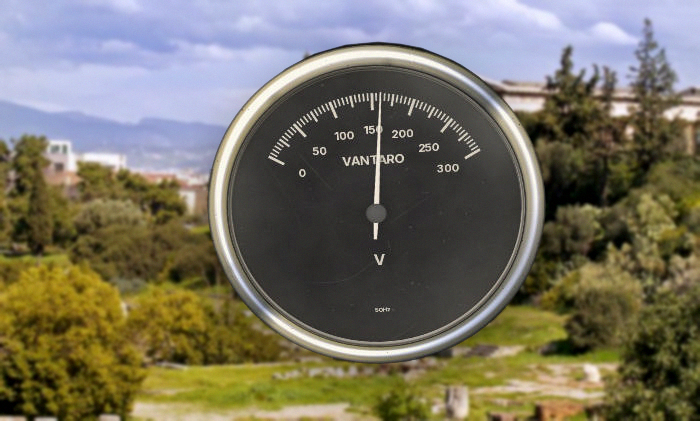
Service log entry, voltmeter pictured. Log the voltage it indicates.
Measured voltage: 160 V
